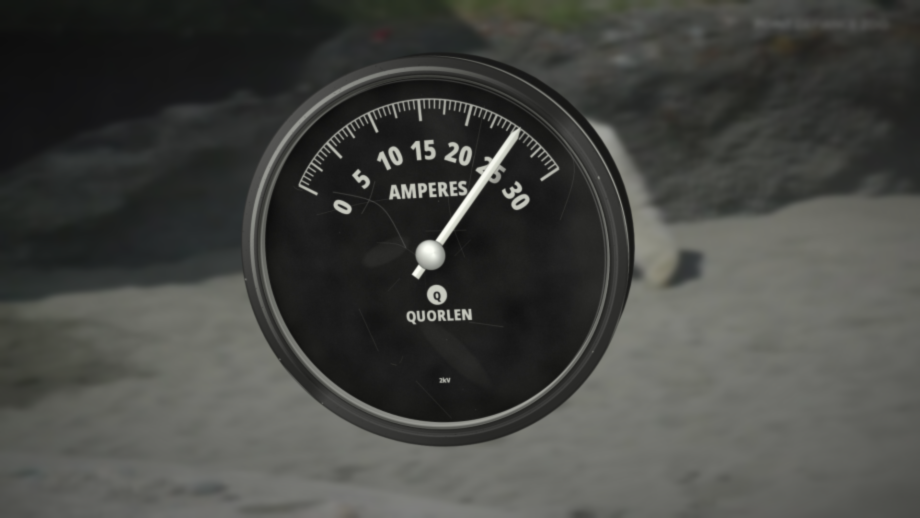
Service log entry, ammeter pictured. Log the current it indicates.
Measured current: 25 A
